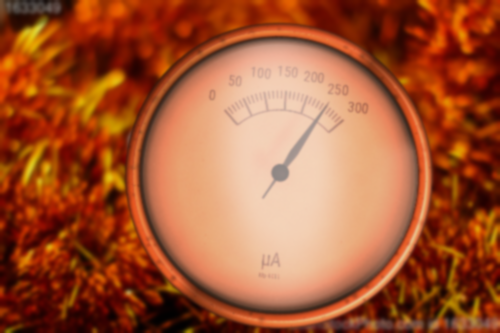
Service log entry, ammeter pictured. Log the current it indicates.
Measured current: 250 µA
